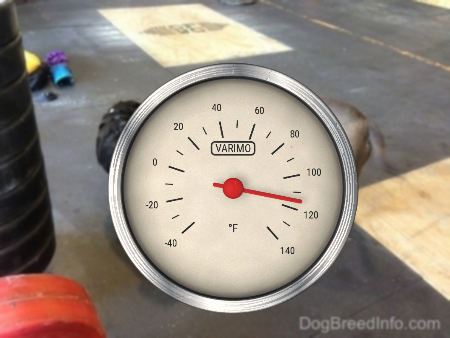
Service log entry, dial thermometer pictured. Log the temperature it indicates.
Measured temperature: 115 °F
